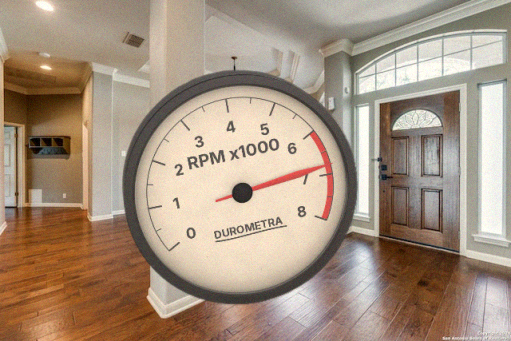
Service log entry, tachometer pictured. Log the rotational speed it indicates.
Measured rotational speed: 6750 rpm
